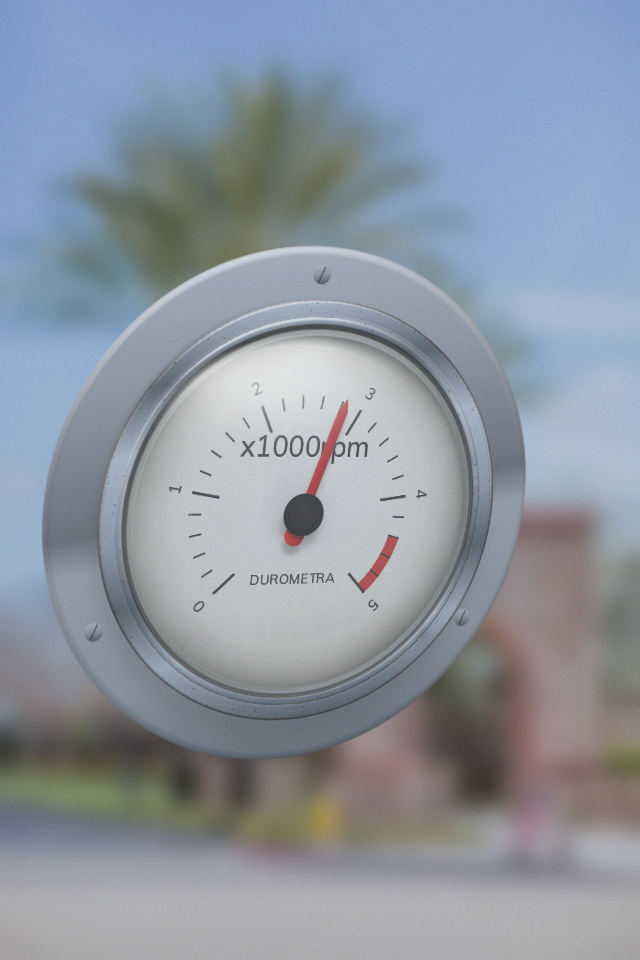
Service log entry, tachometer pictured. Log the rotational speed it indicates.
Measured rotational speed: 2800 rpm
